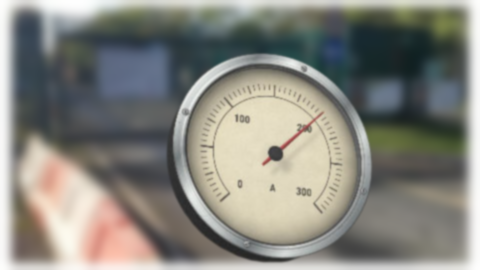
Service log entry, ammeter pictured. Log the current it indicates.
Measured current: 200 A
